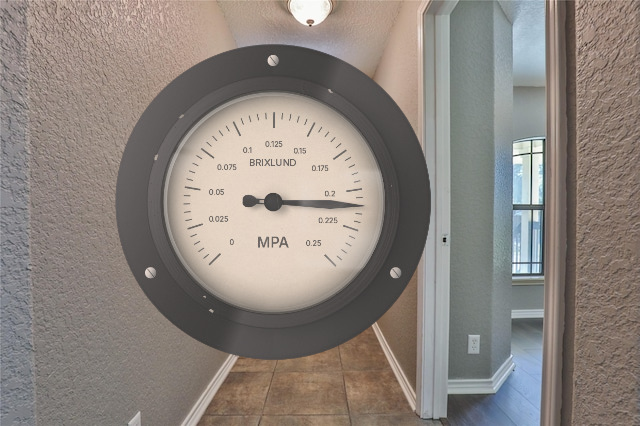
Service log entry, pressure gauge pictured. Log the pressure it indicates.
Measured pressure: 0.21 MPa
